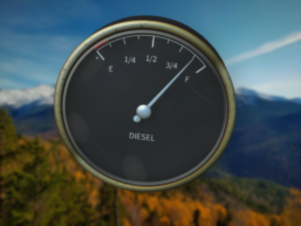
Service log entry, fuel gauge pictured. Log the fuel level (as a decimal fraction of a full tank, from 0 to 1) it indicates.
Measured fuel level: 0.875
